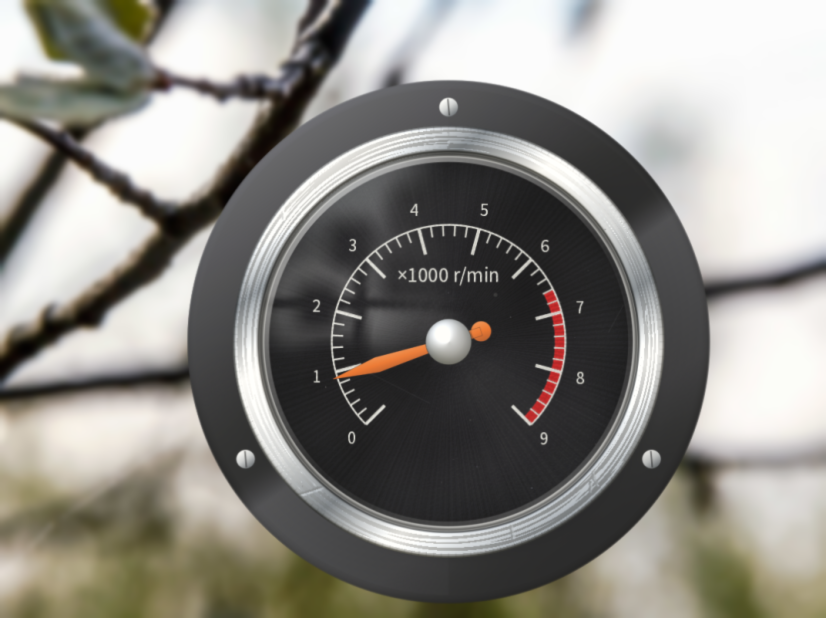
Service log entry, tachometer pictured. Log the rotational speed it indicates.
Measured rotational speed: 900 rpm
